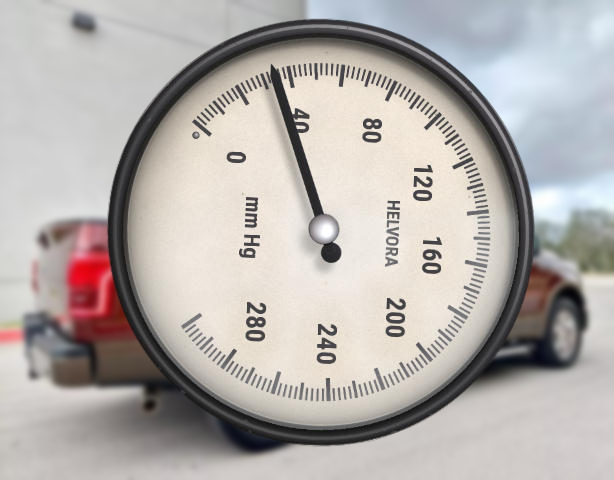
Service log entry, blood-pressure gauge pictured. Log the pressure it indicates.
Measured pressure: 34 mmHg
